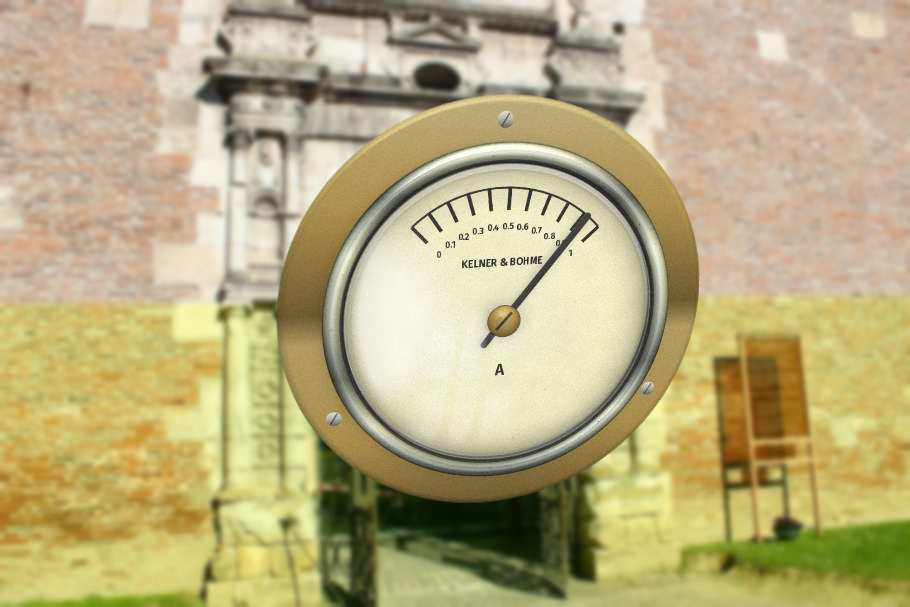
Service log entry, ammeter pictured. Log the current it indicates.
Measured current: 0.9 A
